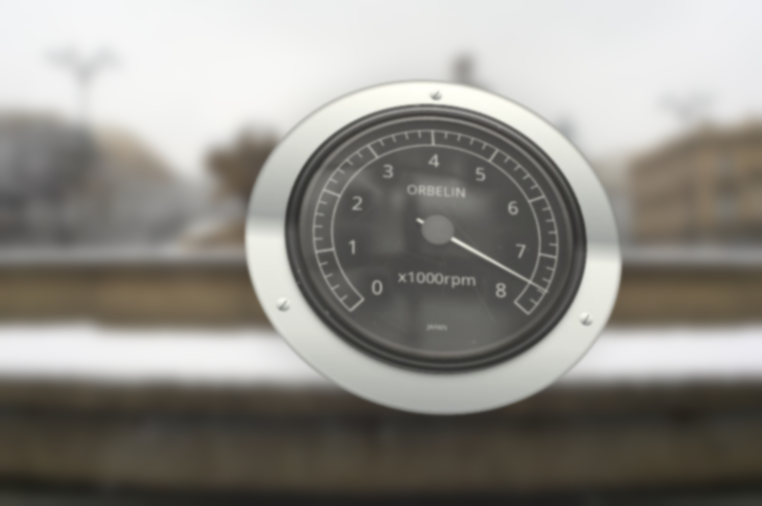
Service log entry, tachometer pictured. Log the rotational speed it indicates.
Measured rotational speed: 7600 rpm
